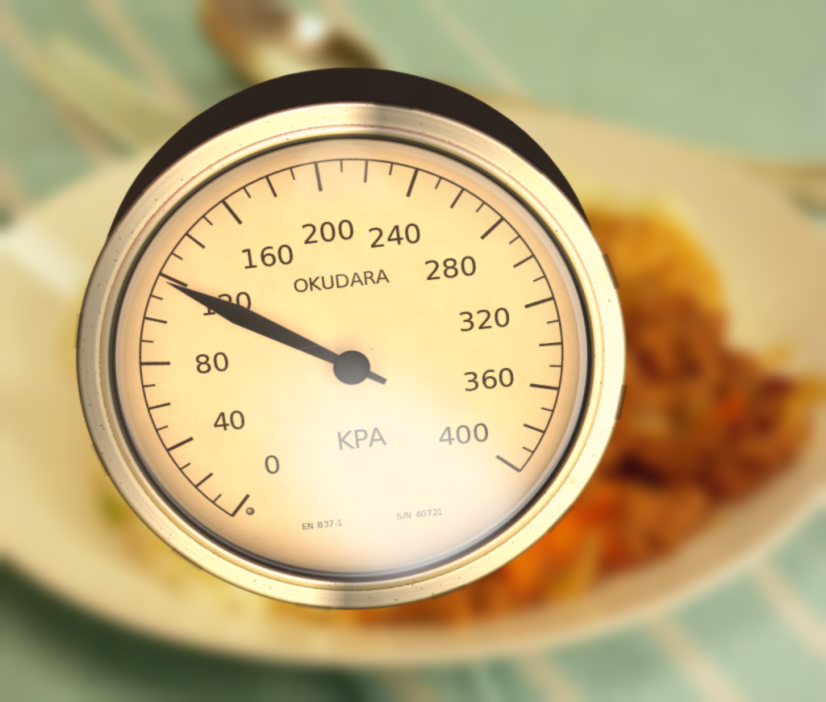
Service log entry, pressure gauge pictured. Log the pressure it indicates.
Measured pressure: 120 kPa
